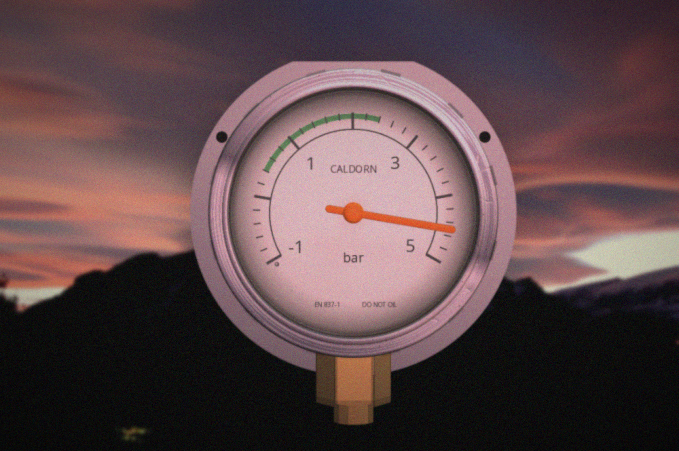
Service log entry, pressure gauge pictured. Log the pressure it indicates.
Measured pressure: 4.5 bar
